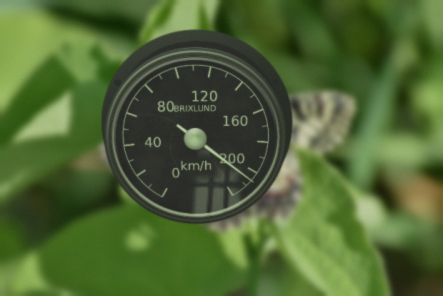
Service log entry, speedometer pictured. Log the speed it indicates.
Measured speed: 205 km/h
